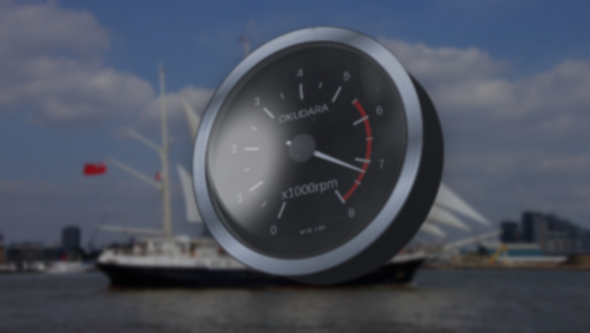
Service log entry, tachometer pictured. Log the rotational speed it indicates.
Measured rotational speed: 7250 rpm
